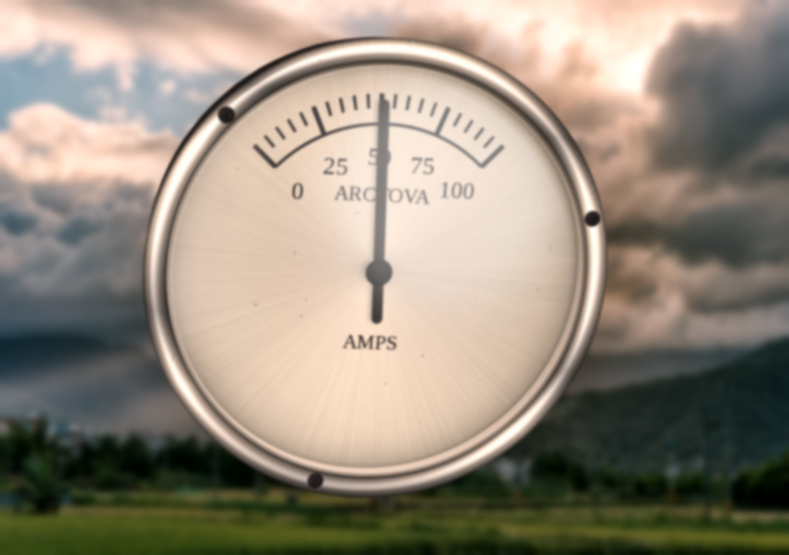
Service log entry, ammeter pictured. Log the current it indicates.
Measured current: 50 A
